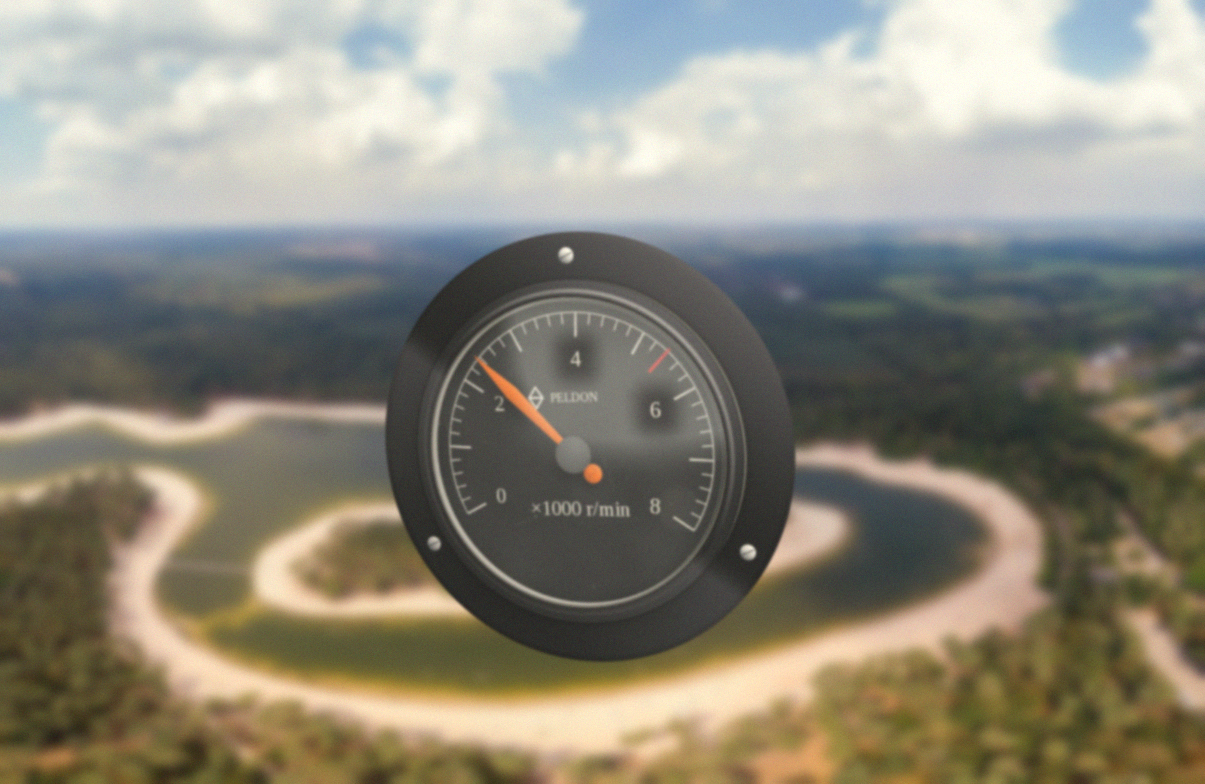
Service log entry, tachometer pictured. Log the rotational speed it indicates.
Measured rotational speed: 2400 rpm
